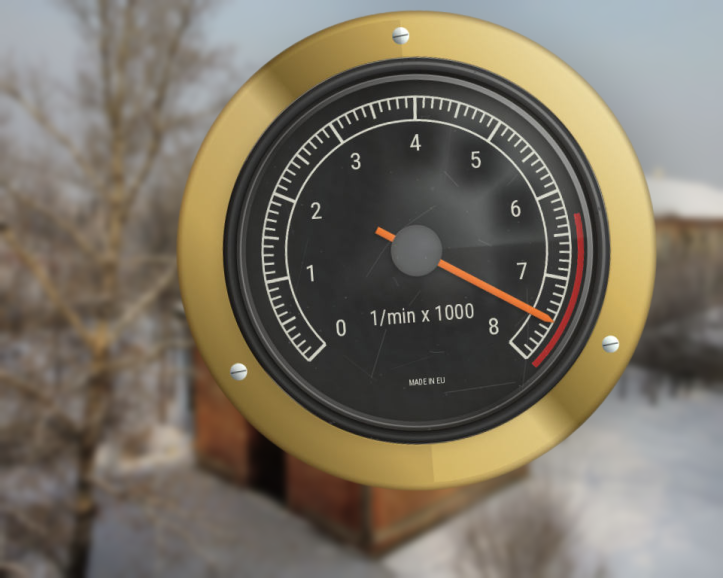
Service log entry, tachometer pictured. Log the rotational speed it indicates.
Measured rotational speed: 7500 rpm
